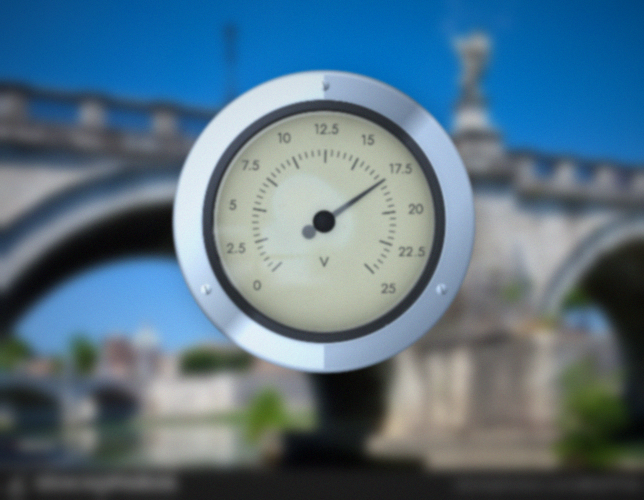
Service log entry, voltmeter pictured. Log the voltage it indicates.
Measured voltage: 17.5 V
